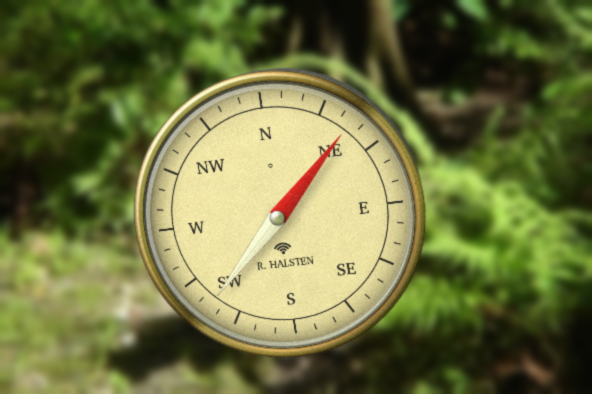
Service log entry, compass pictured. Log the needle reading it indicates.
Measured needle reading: 45 °
